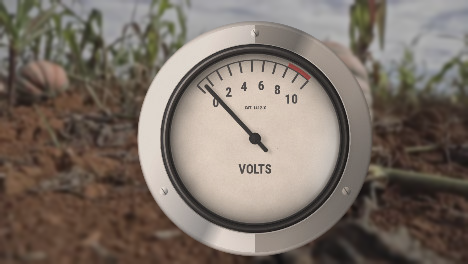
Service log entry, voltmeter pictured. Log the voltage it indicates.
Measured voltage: 0.5 V
